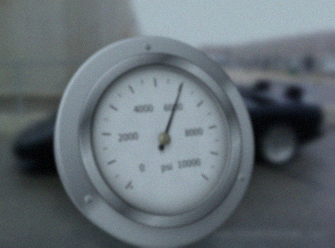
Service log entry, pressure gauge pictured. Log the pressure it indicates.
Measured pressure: 6000 psi
